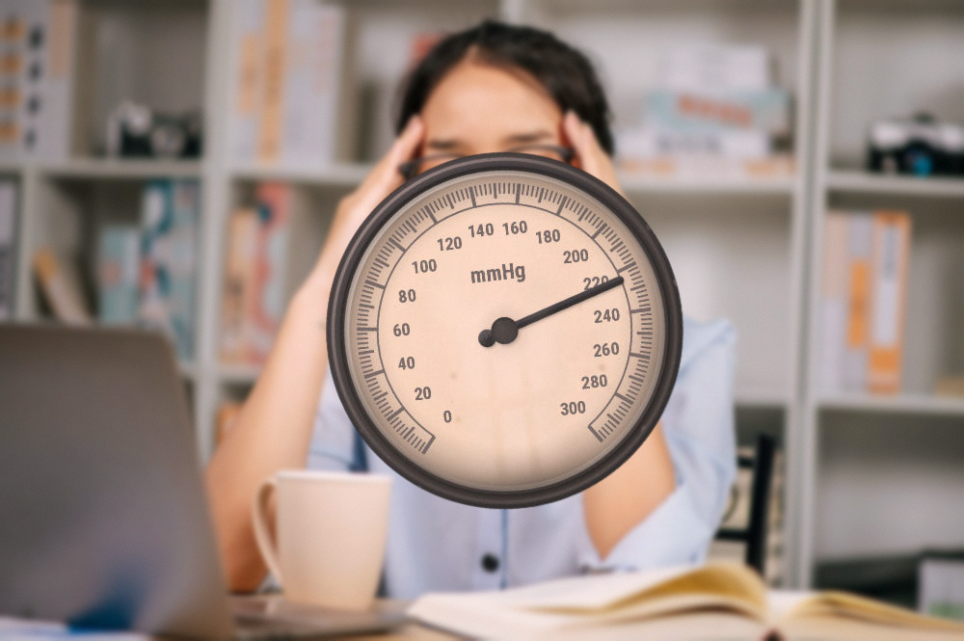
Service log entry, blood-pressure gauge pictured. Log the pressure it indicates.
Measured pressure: 224 mmHg
